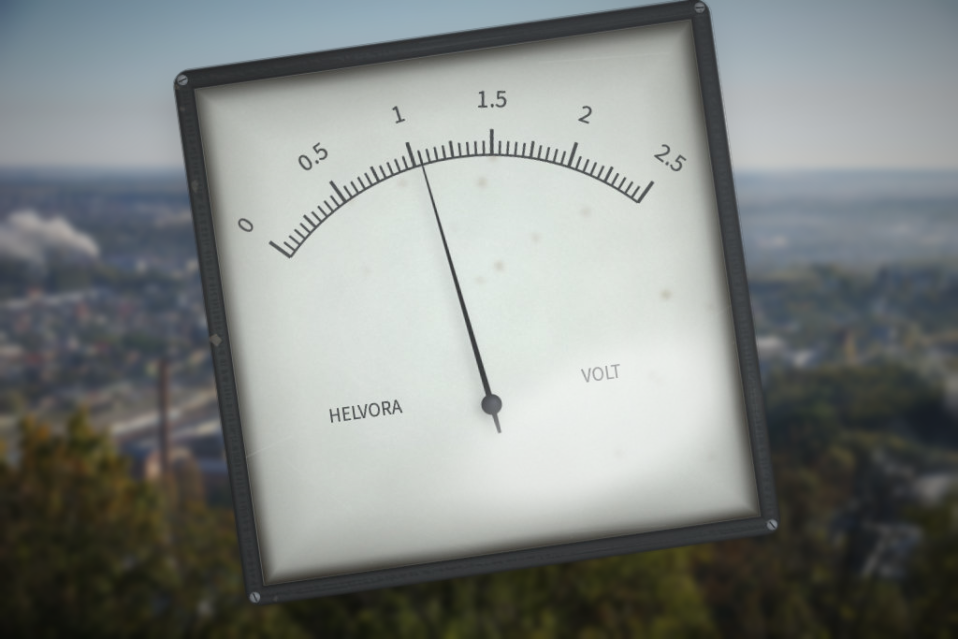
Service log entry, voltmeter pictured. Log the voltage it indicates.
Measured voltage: 1.05 V
